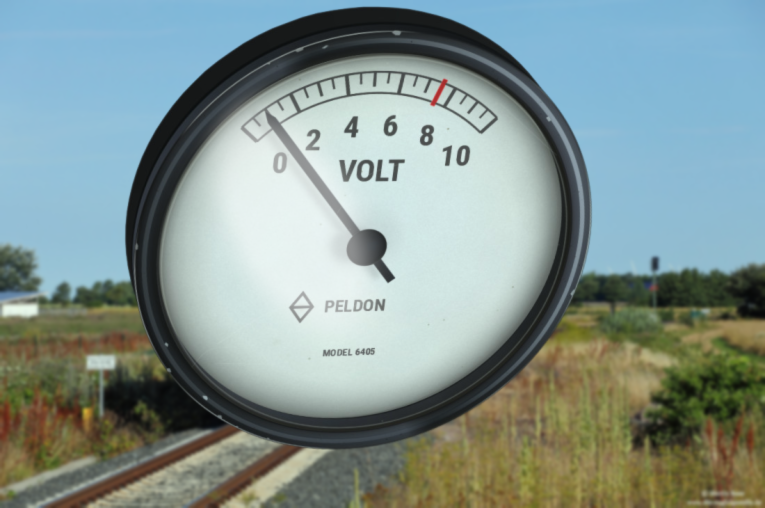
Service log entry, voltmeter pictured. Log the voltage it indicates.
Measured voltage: 1 V
